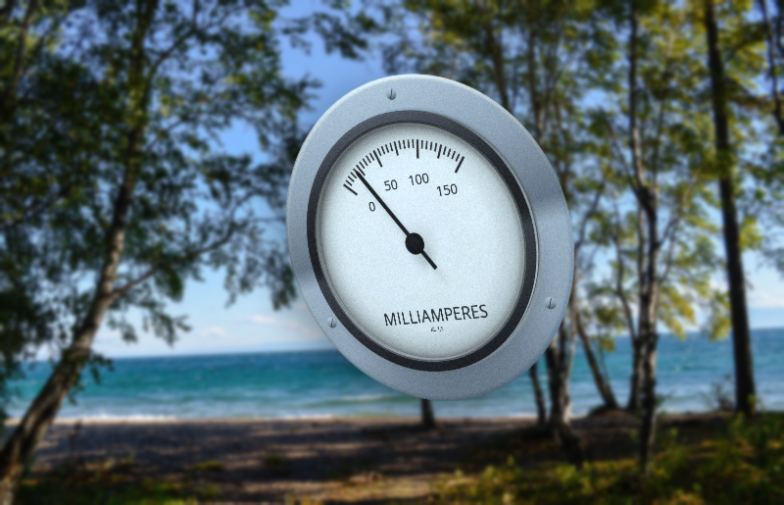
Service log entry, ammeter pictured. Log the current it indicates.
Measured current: 25 mA
